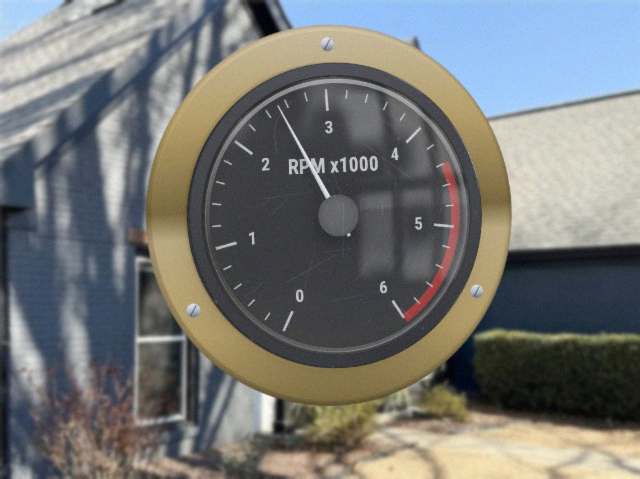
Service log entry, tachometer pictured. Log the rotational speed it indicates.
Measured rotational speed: 2500 rpm
